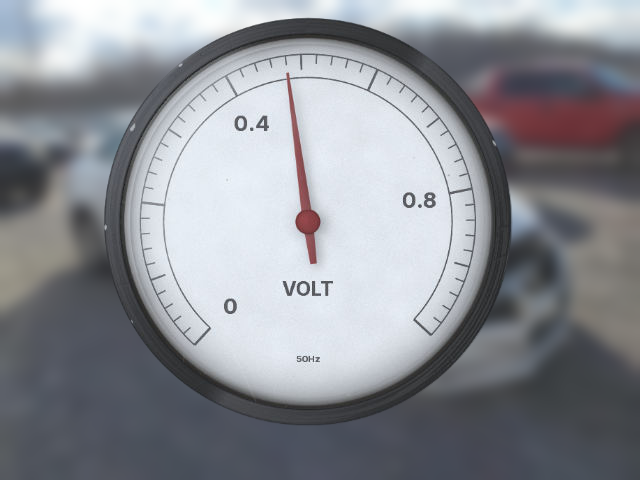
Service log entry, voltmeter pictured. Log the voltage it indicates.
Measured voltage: 0.48 V
